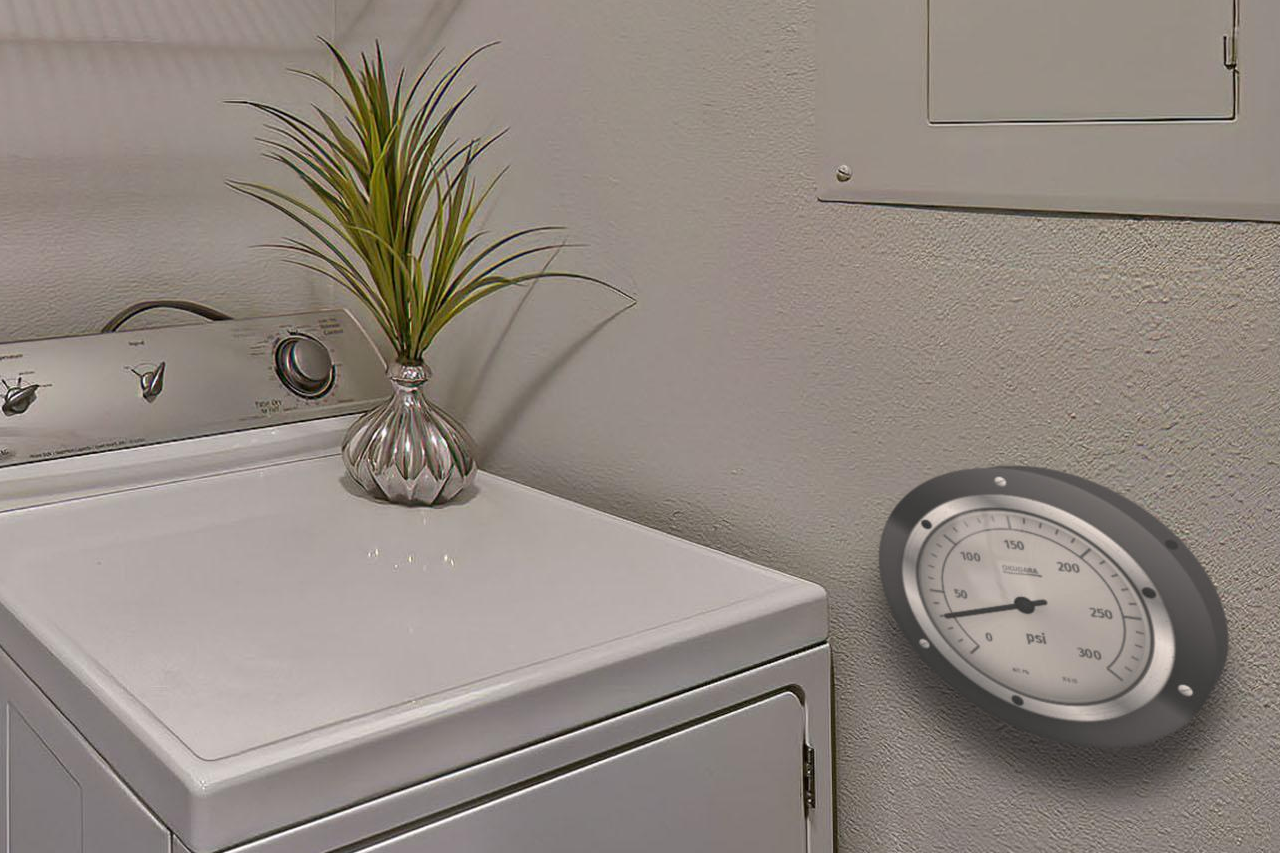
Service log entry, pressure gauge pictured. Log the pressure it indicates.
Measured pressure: 30 psi
